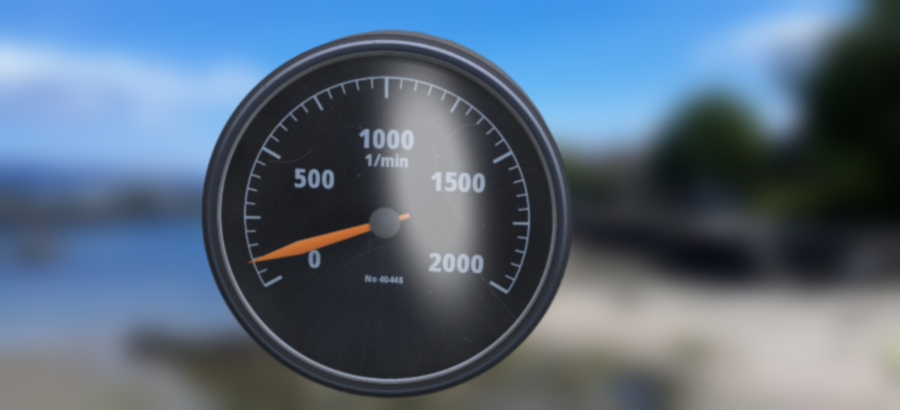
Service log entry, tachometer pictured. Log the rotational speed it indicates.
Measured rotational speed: 100 rpm
